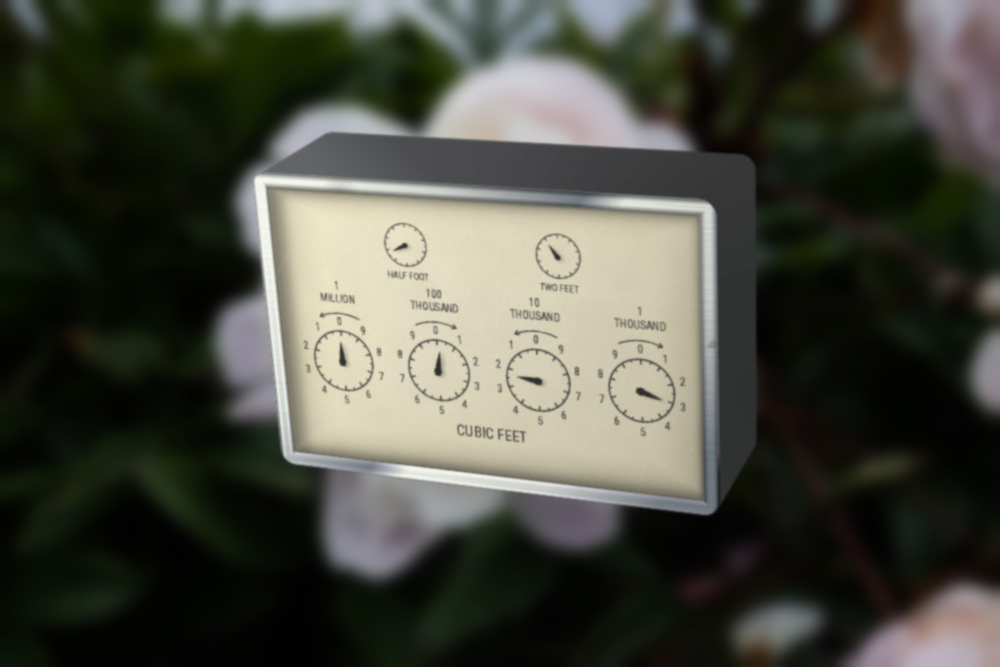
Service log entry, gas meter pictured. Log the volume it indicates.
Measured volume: 2300 ft³
